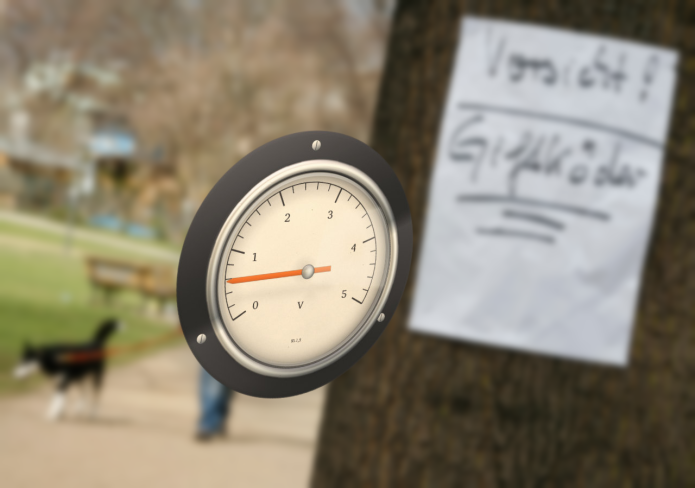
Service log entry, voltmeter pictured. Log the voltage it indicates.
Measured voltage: 0.6 V
